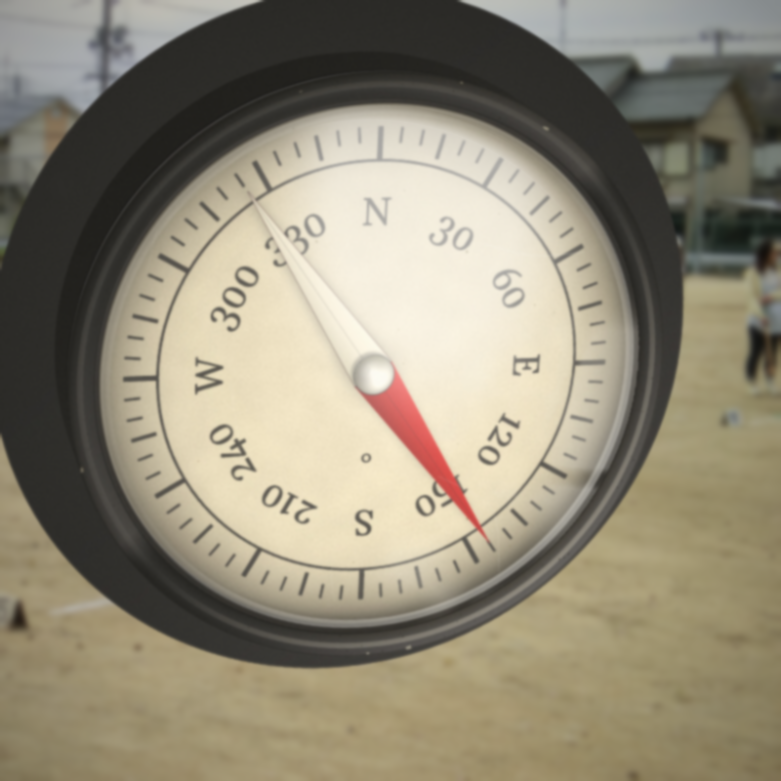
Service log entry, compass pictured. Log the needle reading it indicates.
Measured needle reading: 145 °
